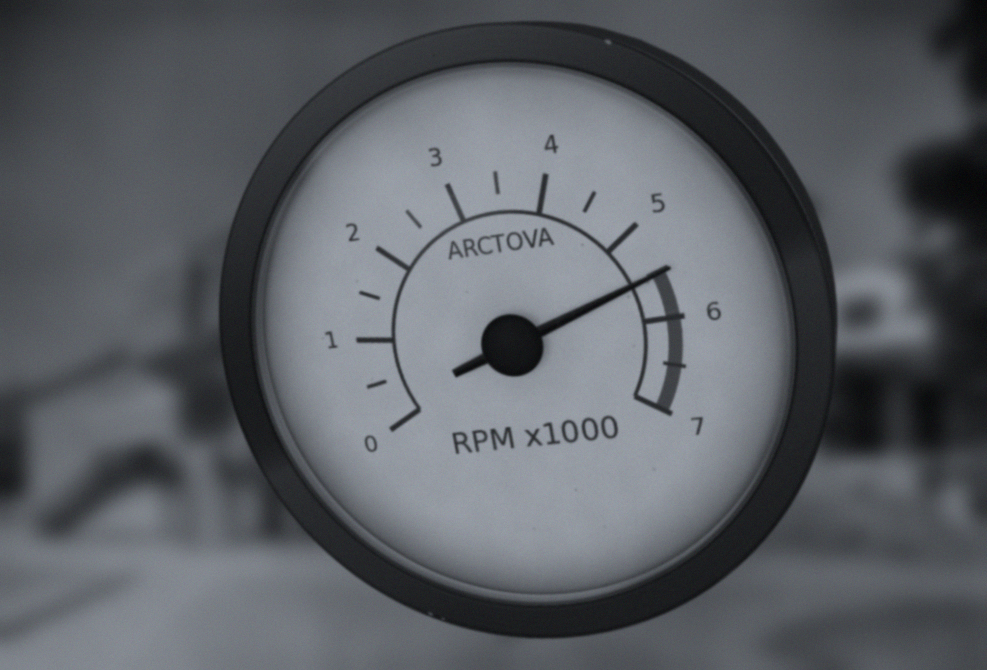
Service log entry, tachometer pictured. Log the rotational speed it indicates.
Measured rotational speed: 5500 rpm
